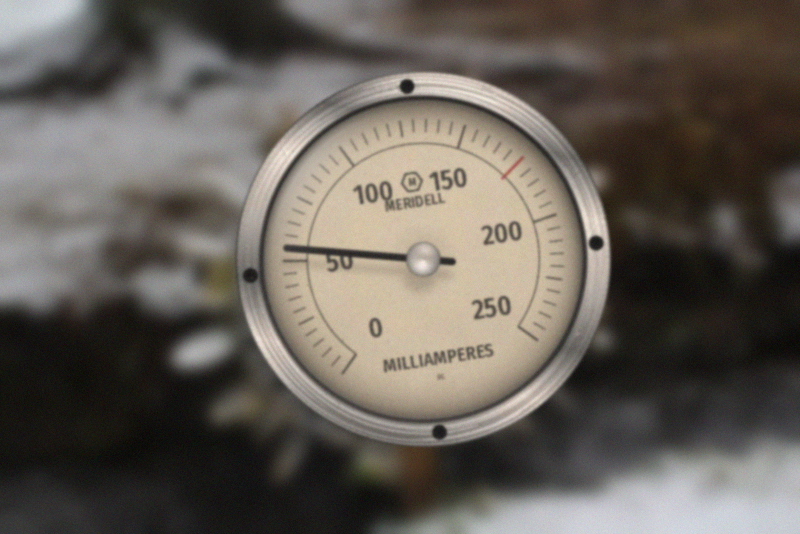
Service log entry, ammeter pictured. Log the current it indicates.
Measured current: 55 mA
